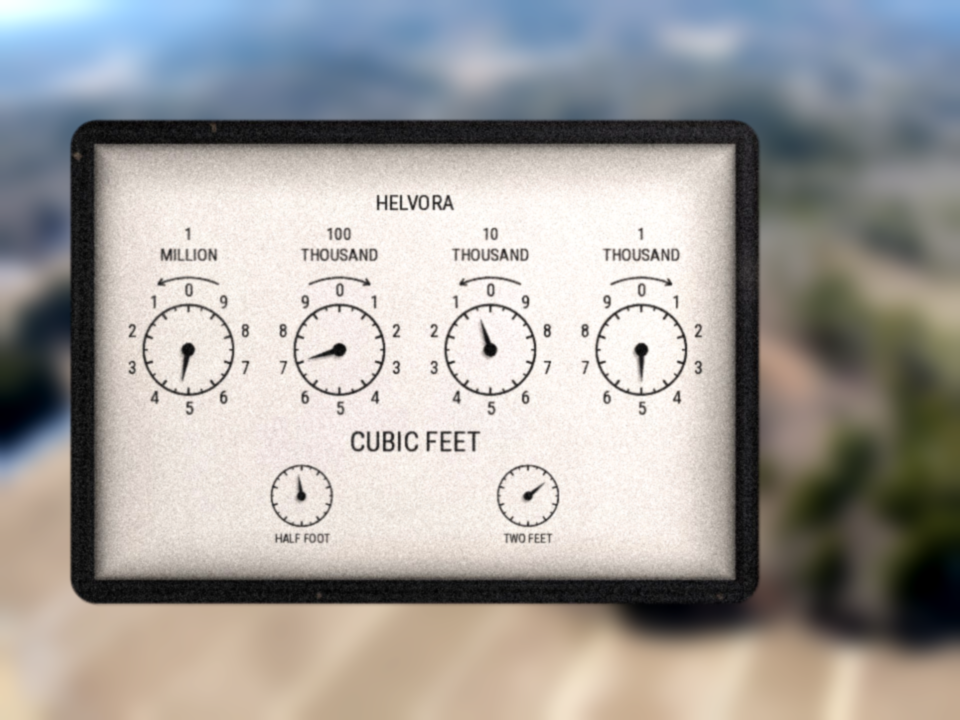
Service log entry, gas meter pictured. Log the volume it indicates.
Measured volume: 470500 ft³
